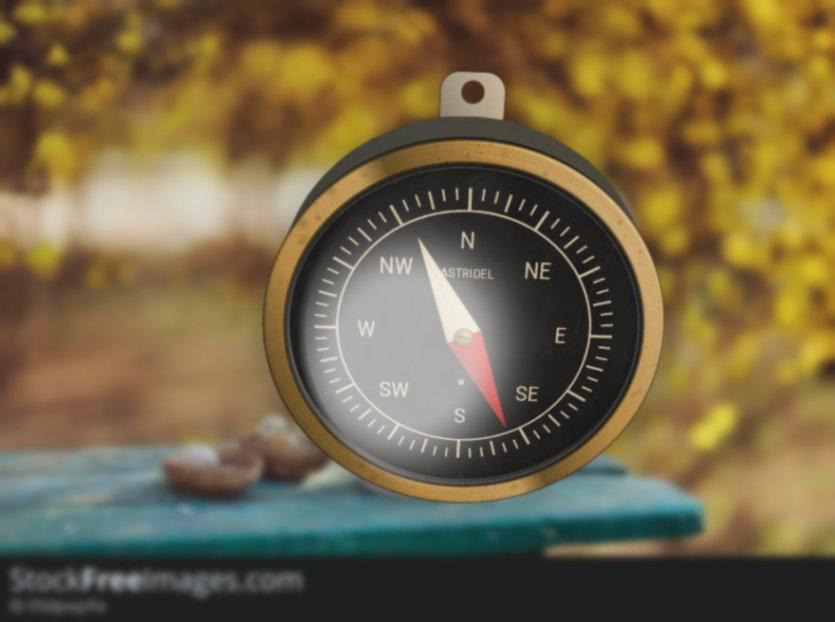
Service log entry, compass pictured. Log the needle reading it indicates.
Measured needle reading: 155 °
